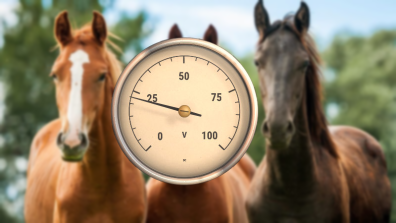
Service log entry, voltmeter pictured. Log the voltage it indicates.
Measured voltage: 22.5 V
